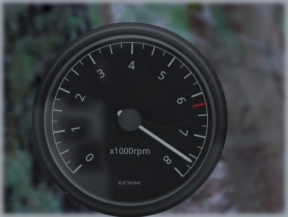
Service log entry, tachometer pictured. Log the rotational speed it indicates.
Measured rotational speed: 7625 rpm
